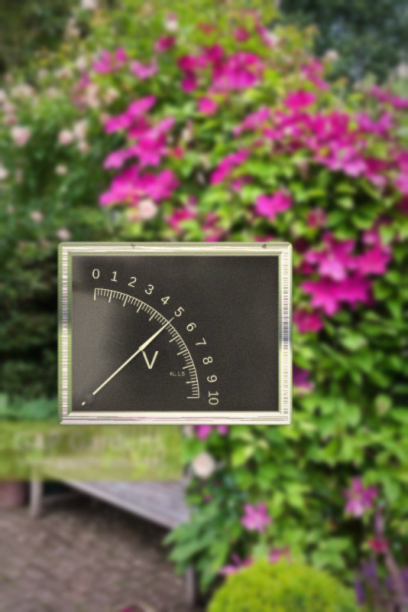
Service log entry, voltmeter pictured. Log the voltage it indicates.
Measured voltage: 5 V
